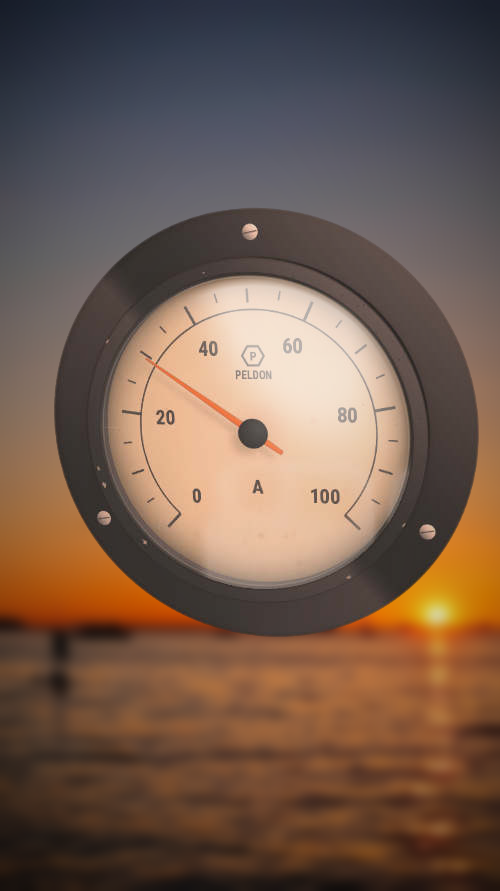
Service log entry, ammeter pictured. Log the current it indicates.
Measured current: 30 A
